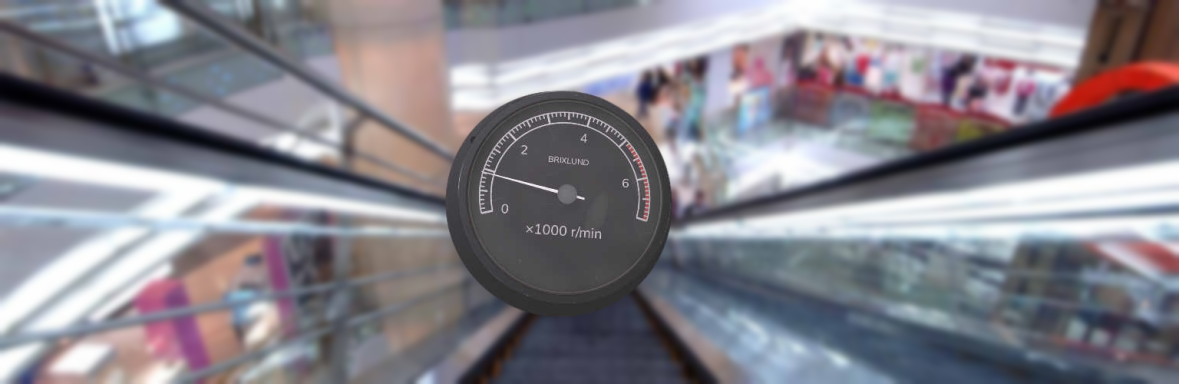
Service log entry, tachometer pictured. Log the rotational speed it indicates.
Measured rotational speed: 900 rpm
